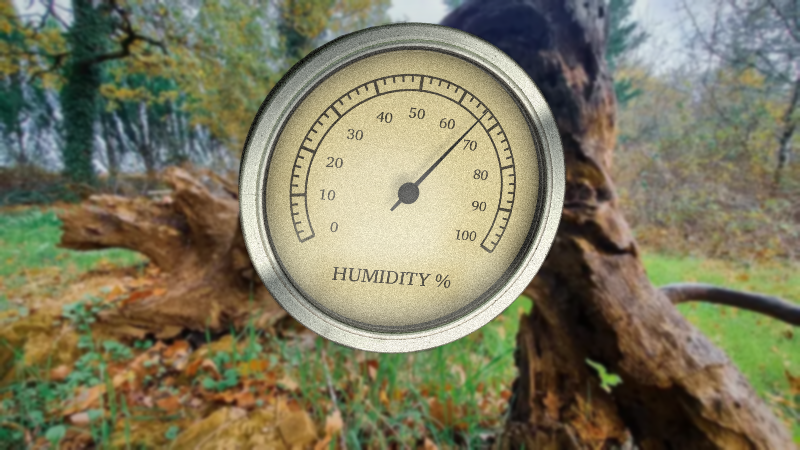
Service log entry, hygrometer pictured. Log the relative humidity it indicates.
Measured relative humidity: 66 %
